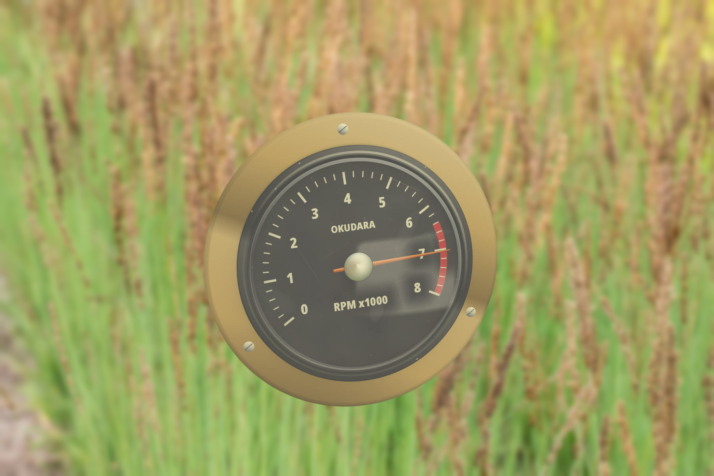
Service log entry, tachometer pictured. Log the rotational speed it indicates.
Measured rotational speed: 7000 rpm
